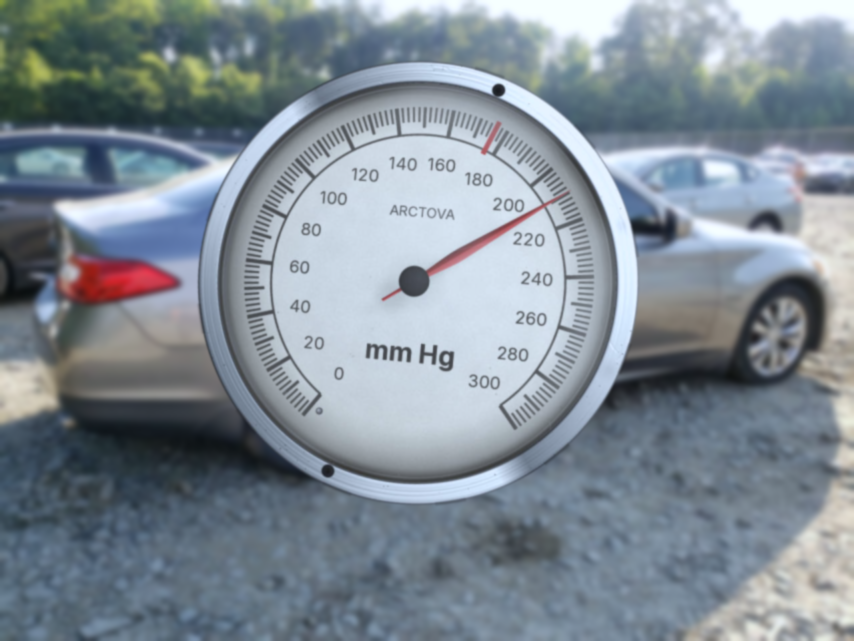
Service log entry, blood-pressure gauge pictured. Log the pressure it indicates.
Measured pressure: 210 mmHg
